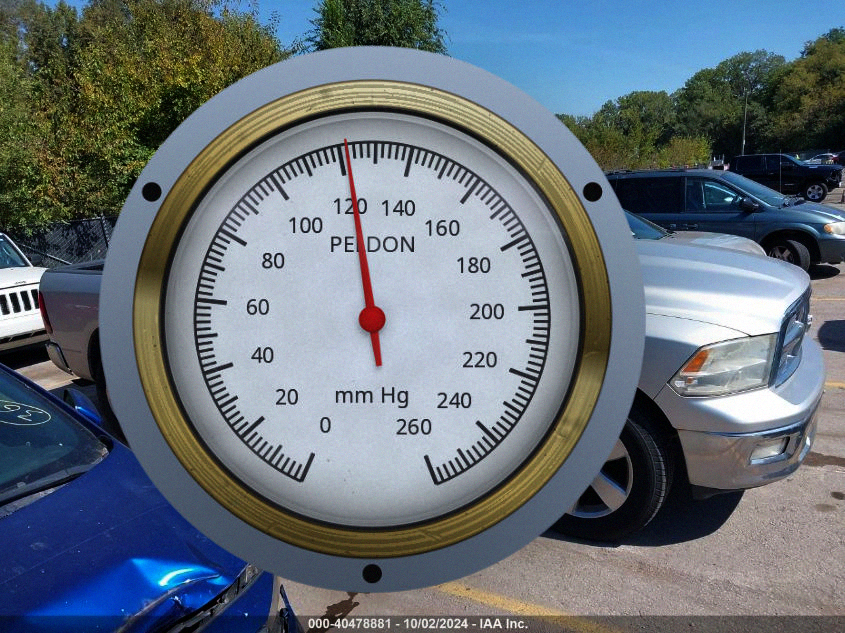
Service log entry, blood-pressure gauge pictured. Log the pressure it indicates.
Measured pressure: 122 mmHg
